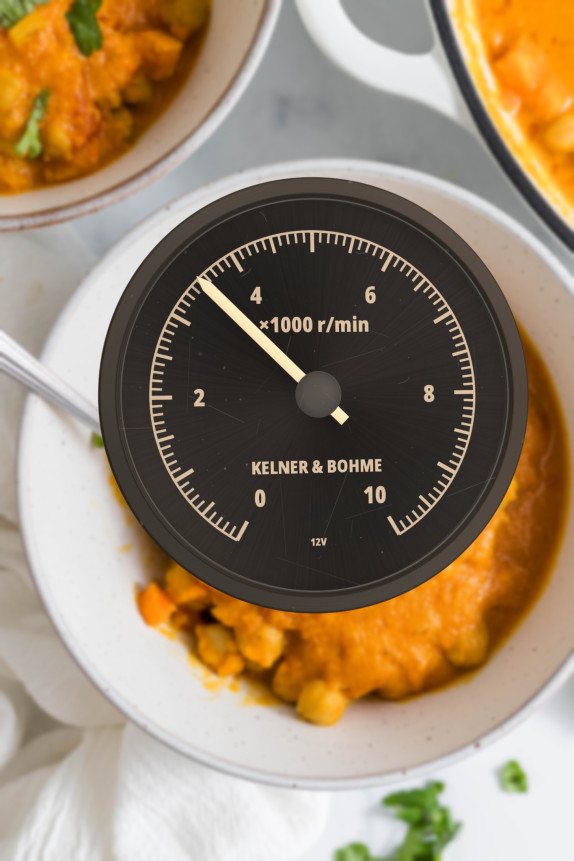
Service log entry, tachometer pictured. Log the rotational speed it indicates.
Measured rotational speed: 3500 rpm
